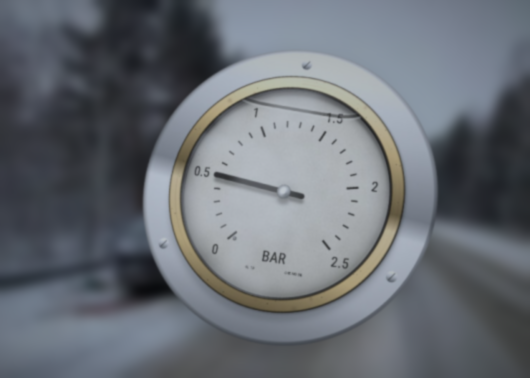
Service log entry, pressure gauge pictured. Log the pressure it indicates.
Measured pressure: 0.5 bar
